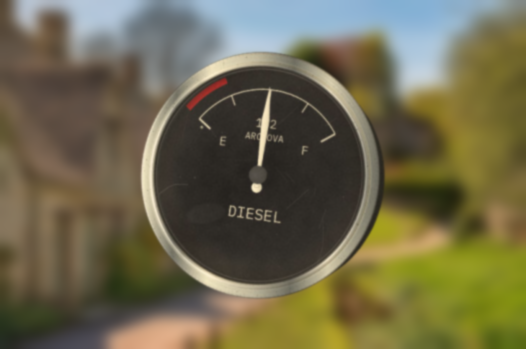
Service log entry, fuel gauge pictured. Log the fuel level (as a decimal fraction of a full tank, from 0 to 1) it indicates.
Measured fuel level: 0.5
